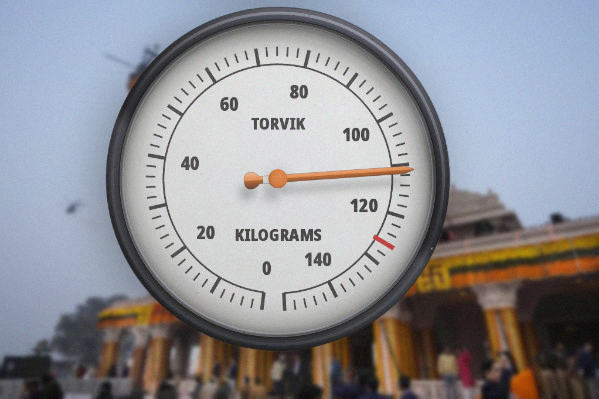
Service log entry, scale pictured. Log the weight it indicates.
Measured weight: 111 kg
